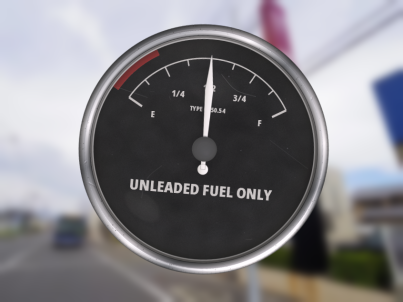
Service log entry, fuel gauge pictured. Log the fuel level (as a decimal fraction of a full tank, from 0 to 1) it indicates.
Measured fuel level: 0.5
